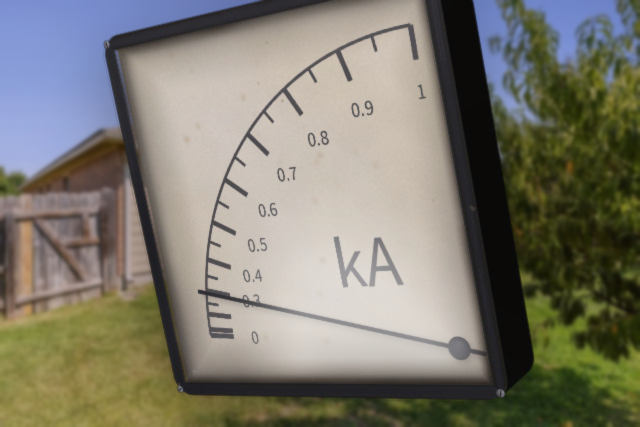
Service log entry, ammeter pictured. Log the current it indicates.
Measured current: 0.3 kA
